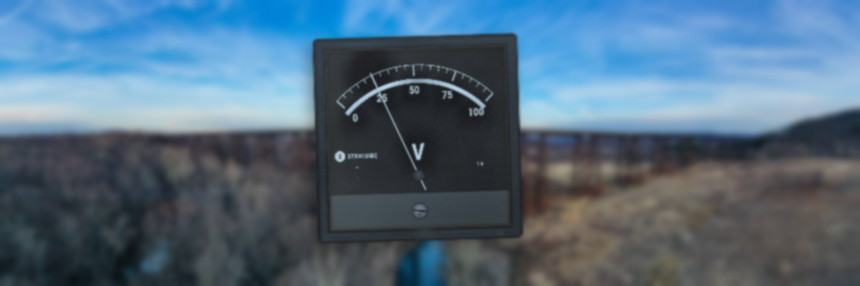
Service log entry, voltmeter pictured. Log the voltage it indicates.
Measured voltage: 25 V
